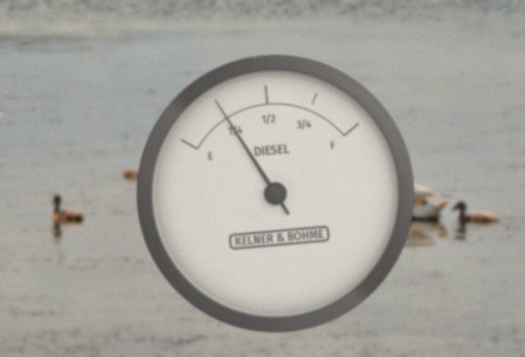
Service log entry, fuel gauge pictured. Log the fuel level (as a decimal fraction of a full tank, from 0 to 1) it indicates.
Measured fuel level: 0.25
